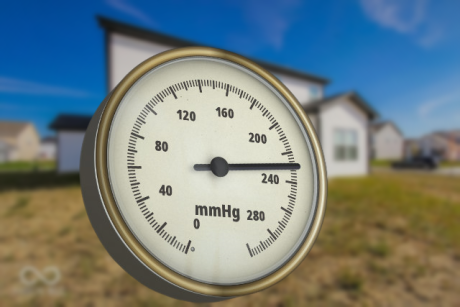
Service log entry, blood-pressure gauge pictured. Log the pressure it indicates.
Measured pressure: 230 mmHg
